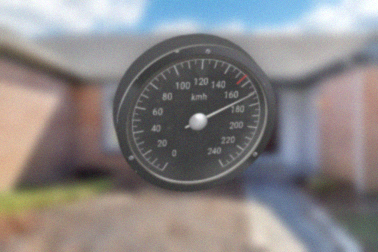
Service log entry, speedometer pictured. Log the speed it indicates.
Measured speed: 170 km/h
